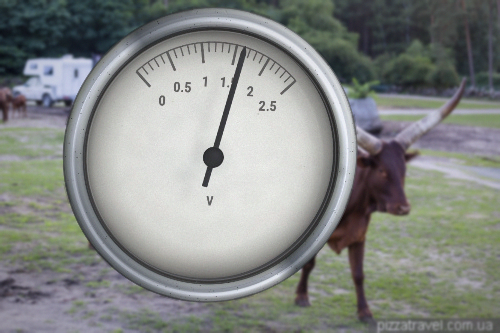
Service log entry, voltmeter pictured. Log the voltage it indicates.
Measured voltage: 1.6 V
